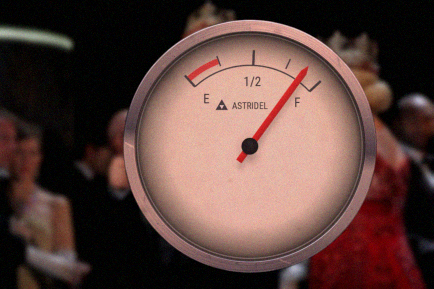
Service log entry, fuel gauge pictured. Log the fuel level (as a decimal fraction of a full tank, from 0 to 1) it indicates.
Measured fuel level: 0.875
